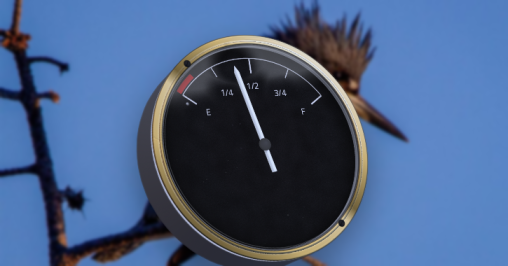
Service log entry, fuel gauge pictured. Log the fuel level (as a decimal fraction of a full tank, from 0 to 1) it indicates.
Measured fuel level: 0.375
